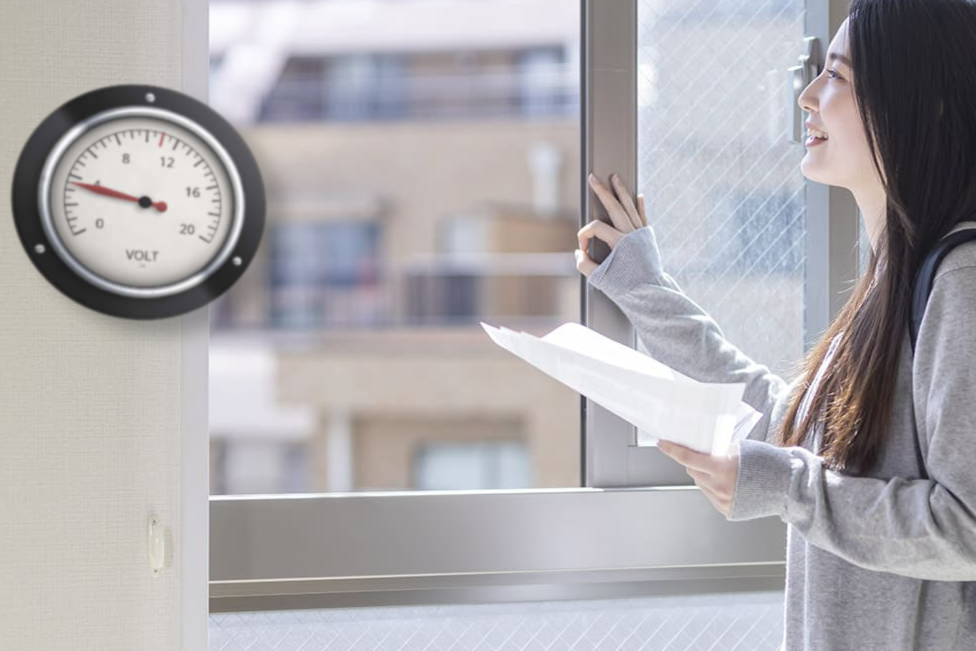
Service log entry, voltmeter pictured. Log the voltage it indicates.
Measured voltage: 3.5 V
